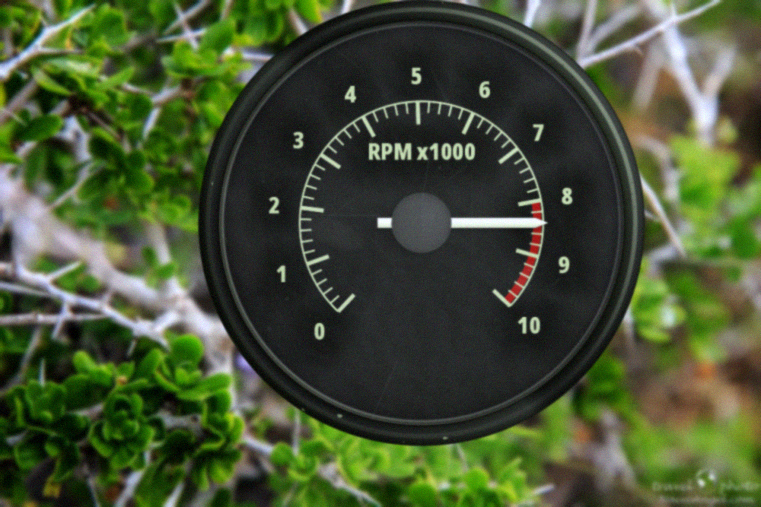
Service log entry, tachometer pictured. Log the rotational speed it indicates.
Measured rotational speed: 8400 rpm
